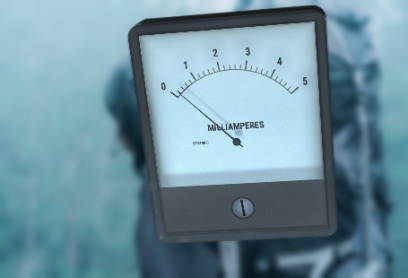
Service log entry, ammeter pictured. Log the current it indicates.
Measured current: 0.2 mA
